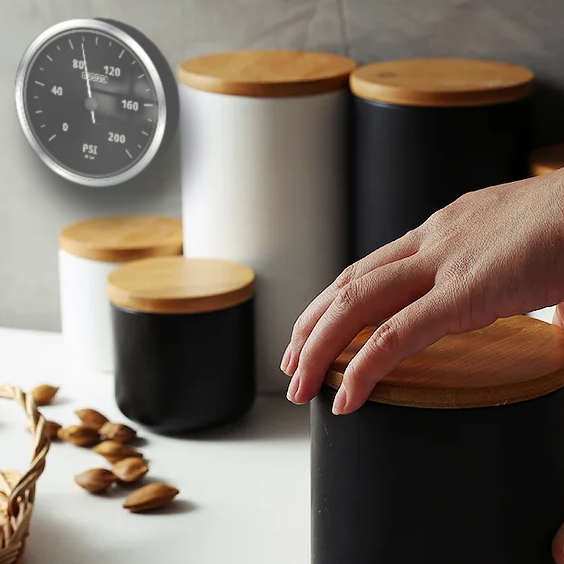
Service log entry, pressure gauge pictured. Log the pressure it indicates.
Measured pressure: 90 psi
